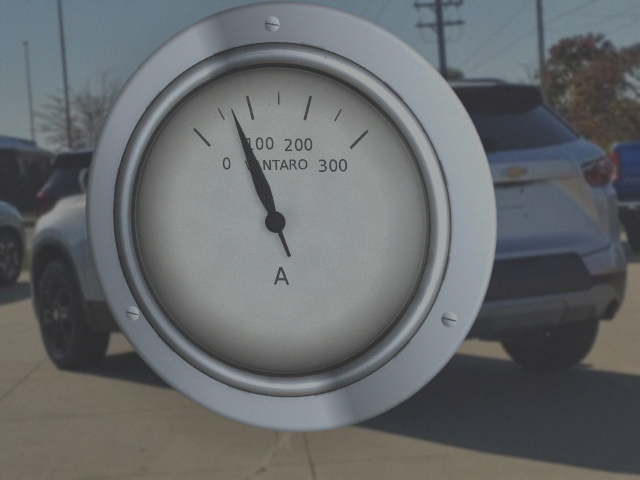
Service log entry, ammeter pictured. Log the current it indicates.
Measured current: 75 A
